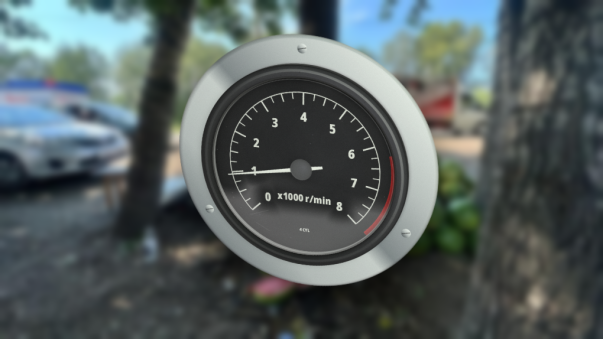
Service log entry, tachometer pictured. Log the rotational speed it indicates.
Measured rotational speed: 1000 rpm
